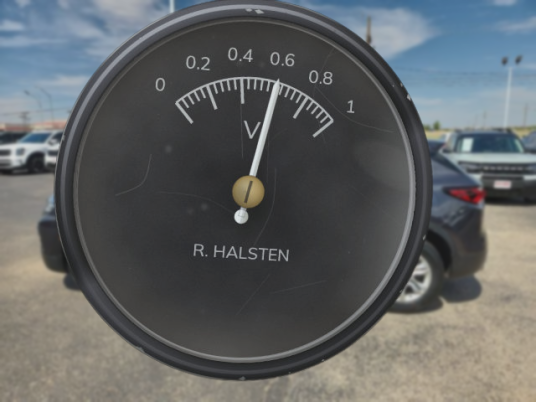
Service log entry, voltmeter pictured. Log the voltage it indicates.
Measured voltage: 0.6 V
